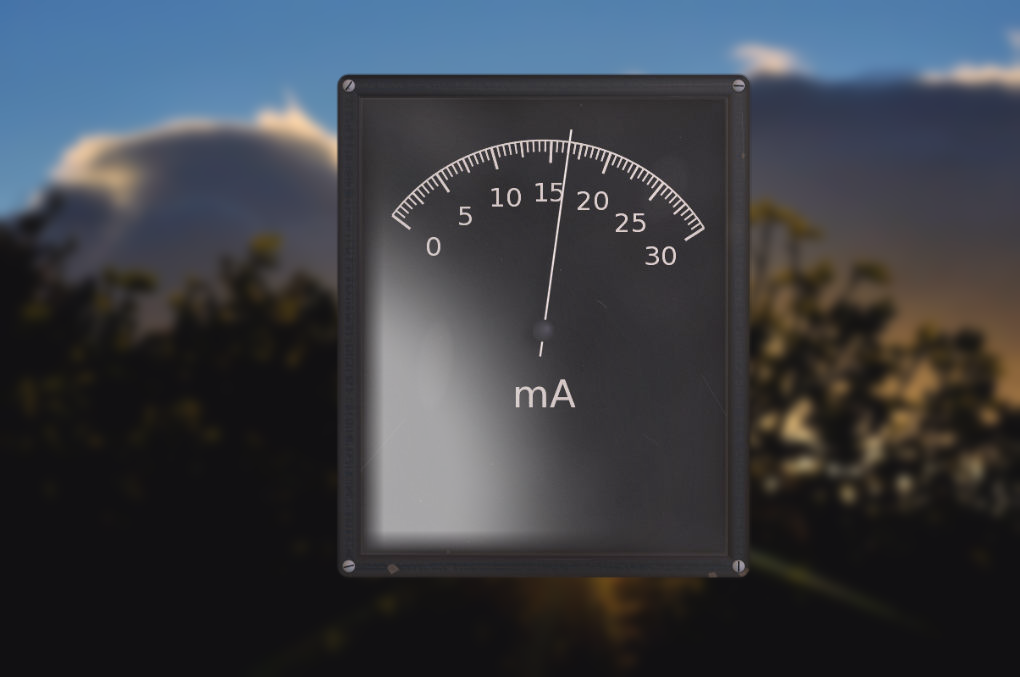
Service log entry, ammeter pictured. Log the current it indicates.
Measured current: 16.5 mA
